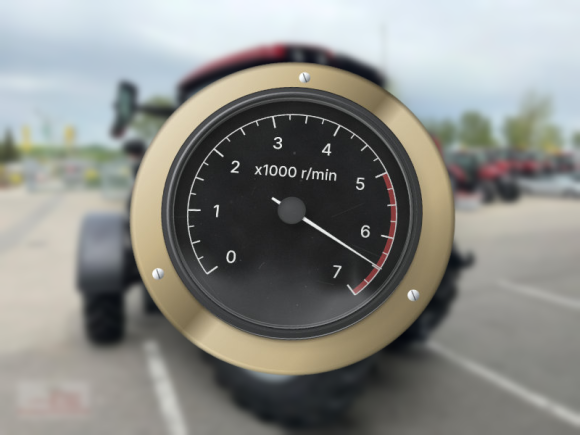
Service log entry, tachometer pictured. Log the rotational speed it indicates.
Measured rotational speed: 6500 rpm
